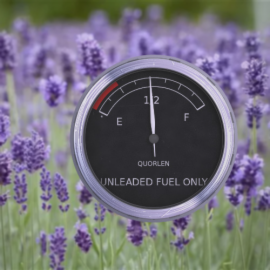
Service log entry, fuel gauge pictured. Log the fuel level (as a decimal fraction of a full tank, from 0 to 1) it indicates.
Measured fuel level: 0.5
